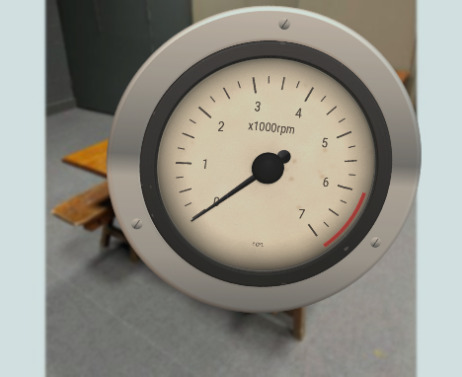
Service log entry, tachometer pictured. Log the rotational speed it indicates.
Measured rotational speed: 0 rpm
